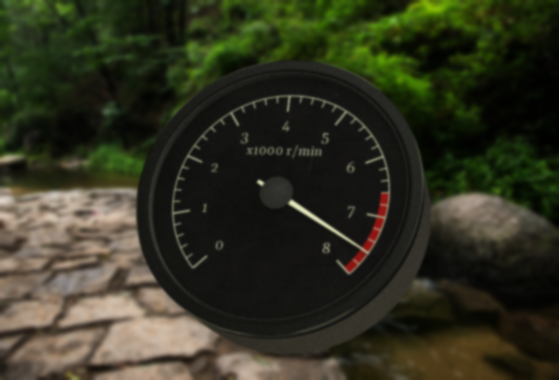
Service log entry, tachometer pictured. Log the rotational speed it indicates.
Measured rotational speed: 7600 rpm
